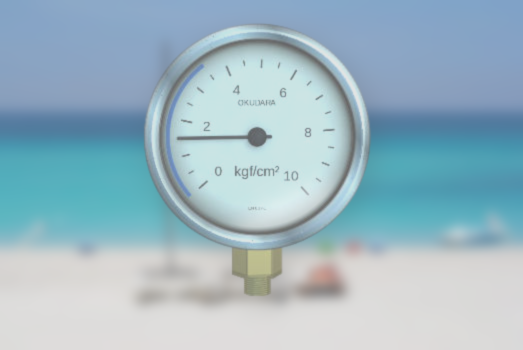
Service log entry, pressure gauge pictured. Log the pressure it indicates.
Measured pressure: 1.5 kg/cm²
